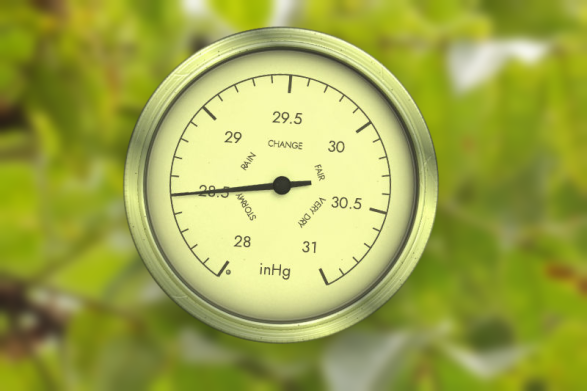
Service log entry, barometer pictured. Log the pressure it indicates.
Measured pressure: 28.5 inHg
